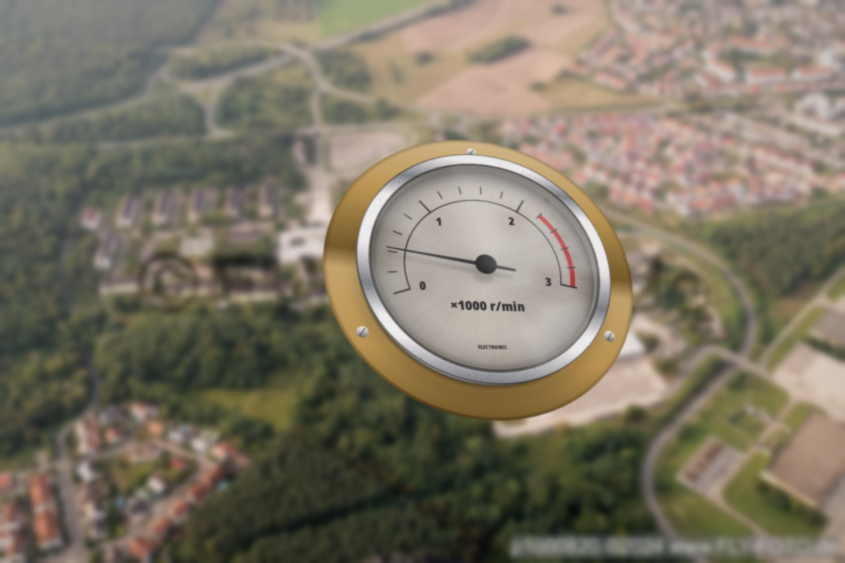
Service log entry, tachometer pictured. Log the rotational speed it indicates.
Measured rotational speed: 400 rpm
